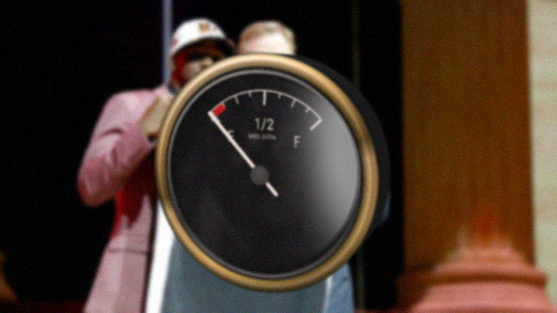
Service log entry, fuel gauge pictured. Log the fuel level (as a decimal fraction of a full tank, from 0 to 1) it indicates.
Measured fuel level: 0
